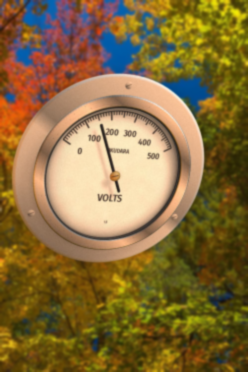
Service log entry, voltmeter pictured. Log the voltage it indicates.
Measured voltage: 150 V
